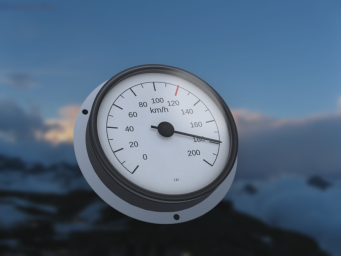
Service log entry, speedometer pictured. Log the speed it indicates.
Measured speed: 180 km/h
